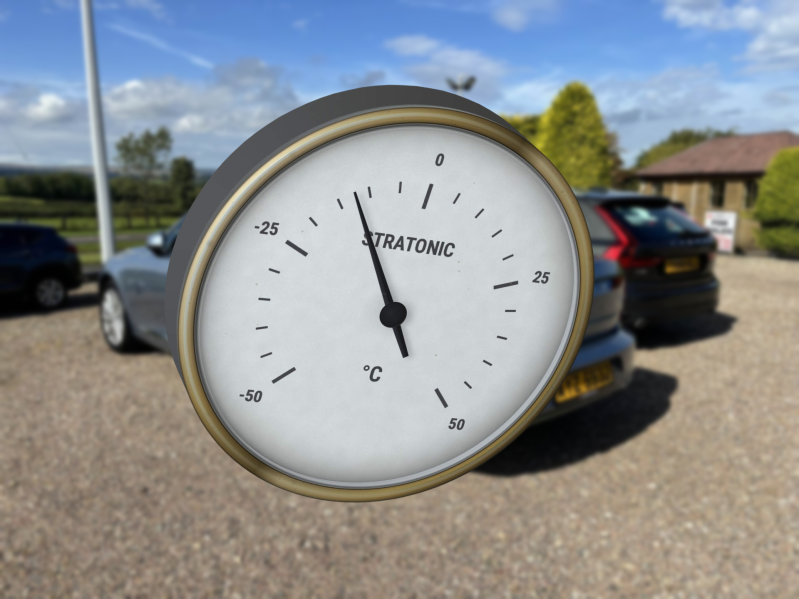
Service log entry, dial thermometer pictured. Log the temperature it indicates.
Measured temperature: -12.5 °C
